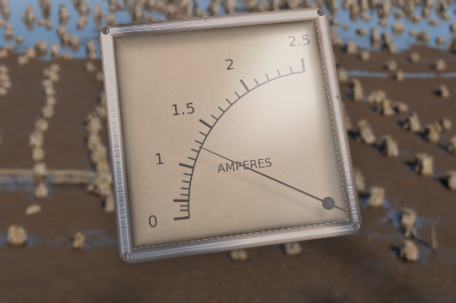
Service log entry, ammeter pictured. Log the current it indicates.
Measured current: 1.25 A
